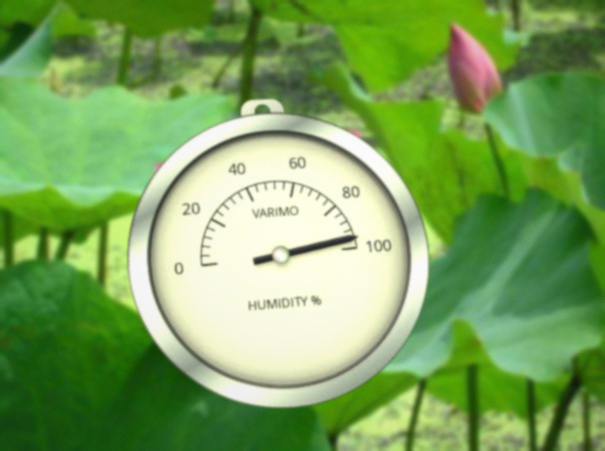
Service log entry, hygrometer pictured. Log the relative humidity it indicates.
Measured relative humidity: 96 %
